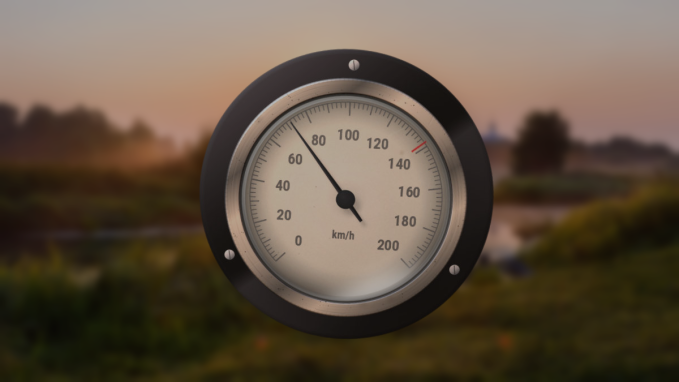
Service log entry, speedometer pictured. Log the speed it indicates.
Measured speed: 72 km/h
